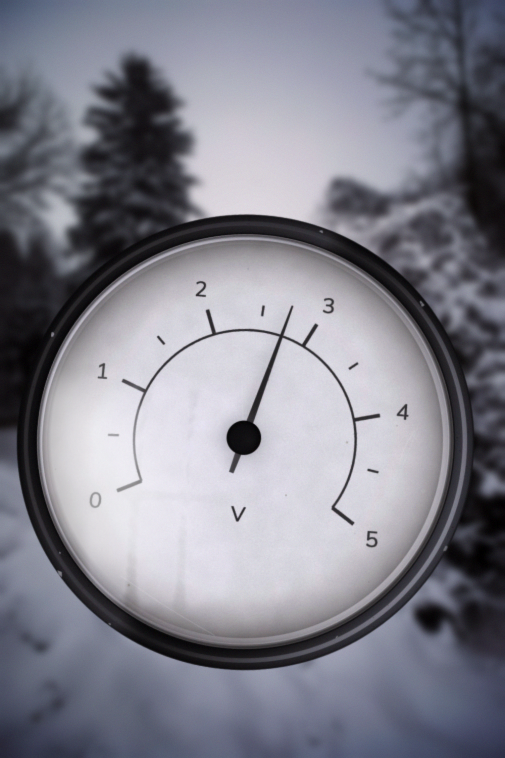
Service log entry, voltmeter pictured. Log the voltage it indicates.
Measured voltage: 2.75 V
